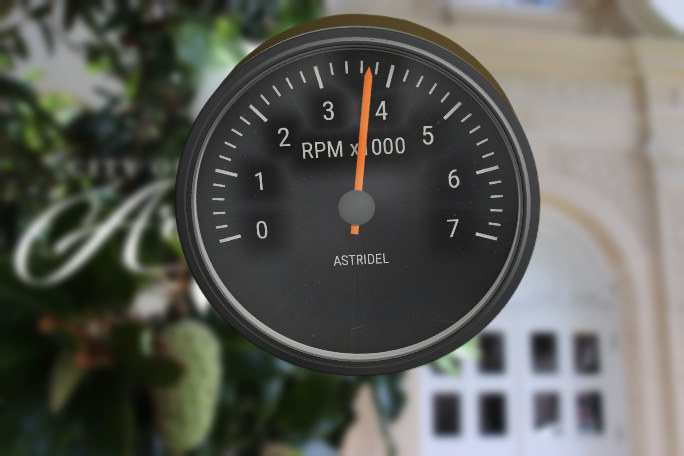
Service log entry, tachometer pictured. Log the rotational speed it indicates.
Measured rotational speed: 3700 rpm
